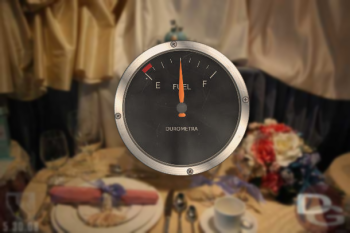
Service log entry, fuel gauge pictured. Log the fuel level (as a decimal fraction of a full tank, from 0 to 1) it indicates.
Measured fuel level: 0.5
